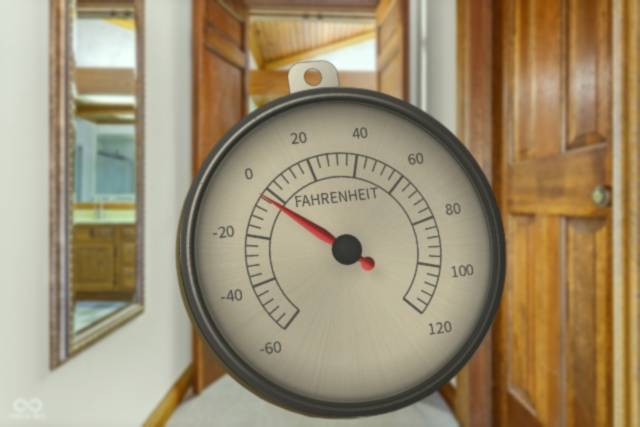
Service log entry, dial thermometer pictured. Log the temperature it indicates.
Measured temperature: -4 °F
